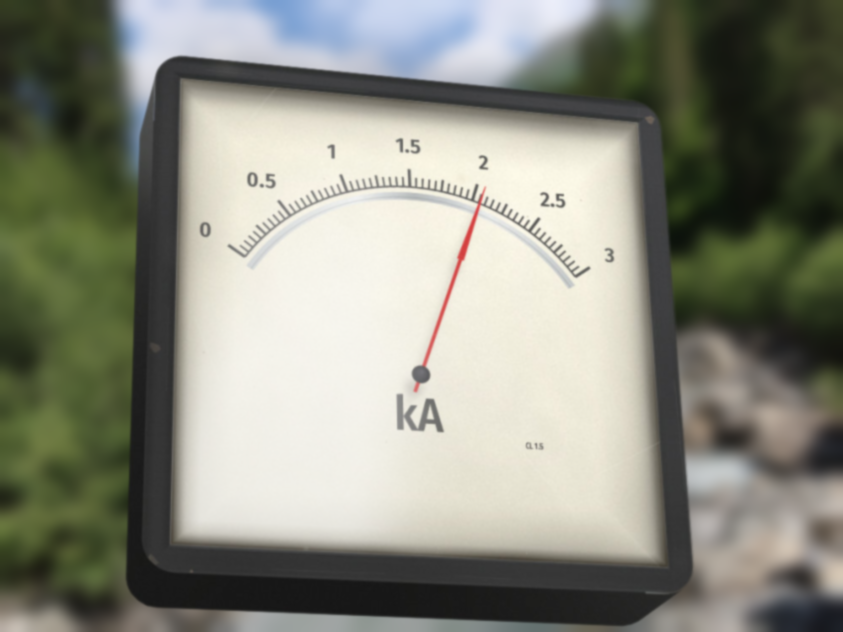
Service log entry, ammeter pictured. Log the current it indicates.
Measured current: 2.05 kA
